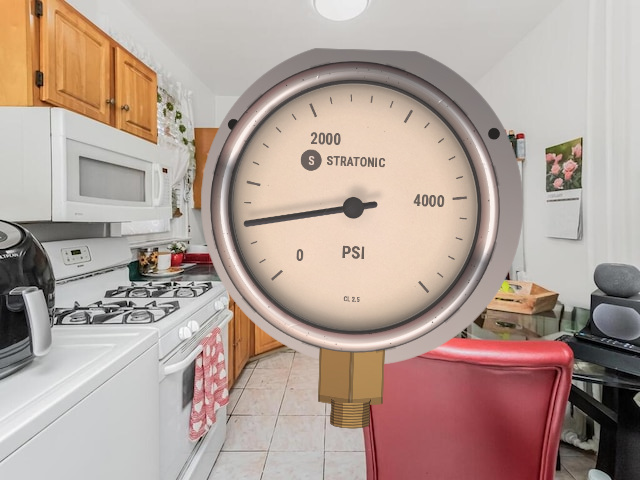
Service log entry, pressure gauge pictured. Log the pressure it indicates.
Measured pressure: 600 psi
